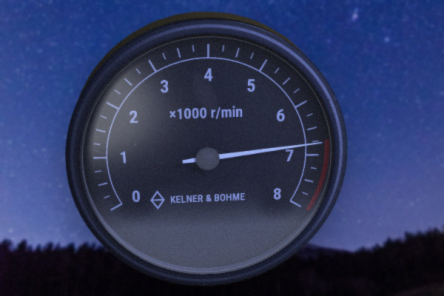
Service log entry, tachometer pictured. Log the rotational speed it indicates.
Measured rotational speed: 6750 rpm
